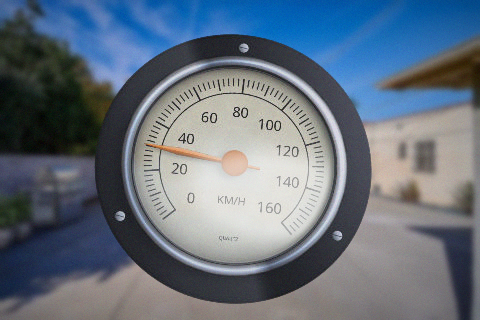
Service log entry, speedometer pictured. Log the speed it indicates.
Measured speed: 30 km/h
